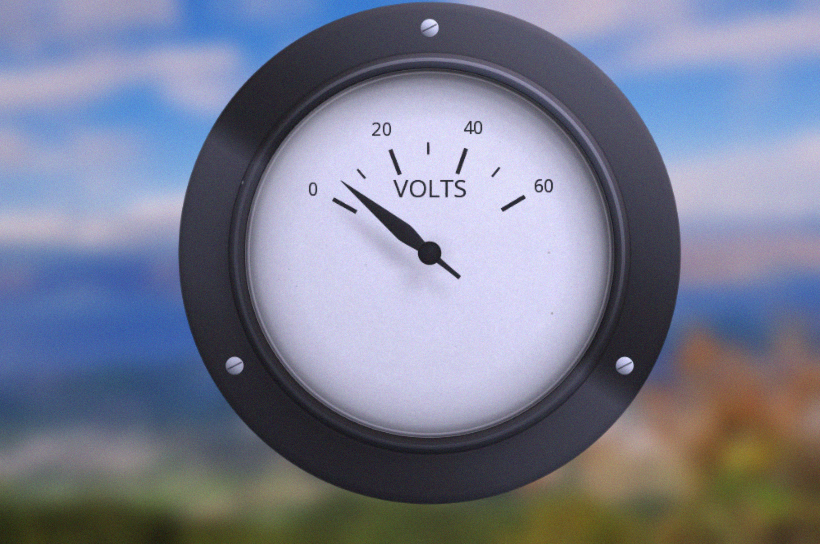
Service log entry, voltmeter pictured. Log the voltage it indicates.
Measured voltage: 5 V
